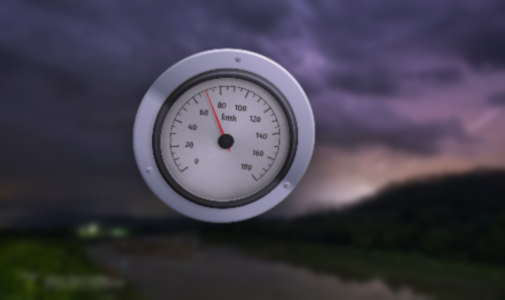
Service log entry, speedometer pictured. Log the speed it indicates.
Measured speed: 70 km/h
